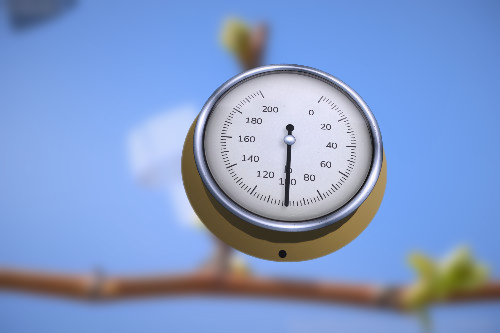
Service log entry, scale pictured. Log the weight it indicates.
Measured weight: 100 lb
